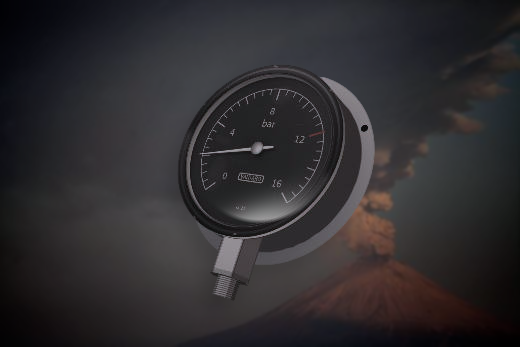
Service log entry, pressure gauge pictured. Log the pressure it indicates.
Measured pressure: 2 bar
